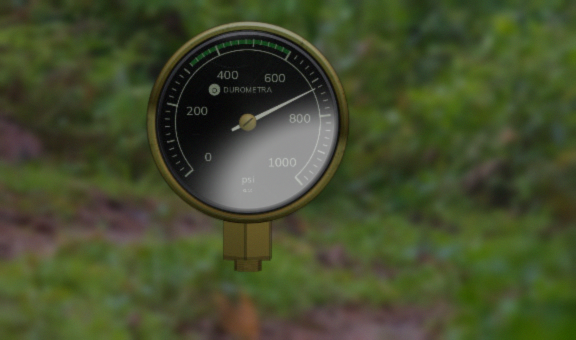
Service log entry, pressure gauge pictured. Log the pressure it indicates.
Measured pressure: 720 psi
